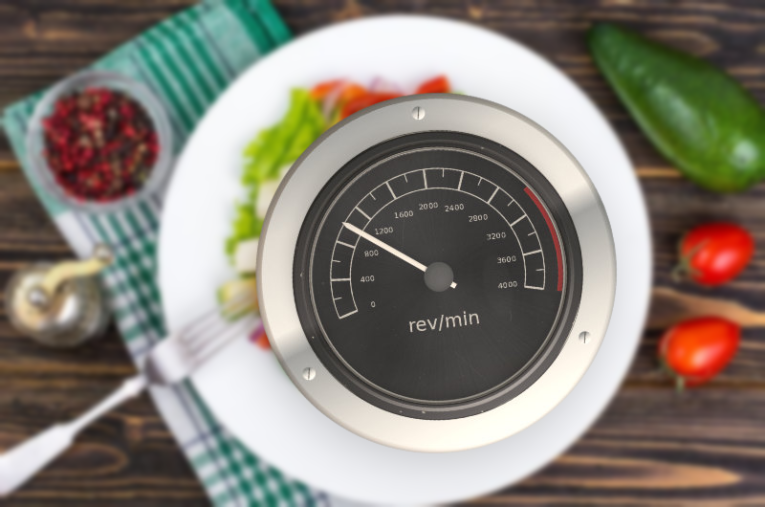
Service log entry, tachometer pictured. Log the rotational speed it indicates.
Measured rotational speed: 1000 rpm
